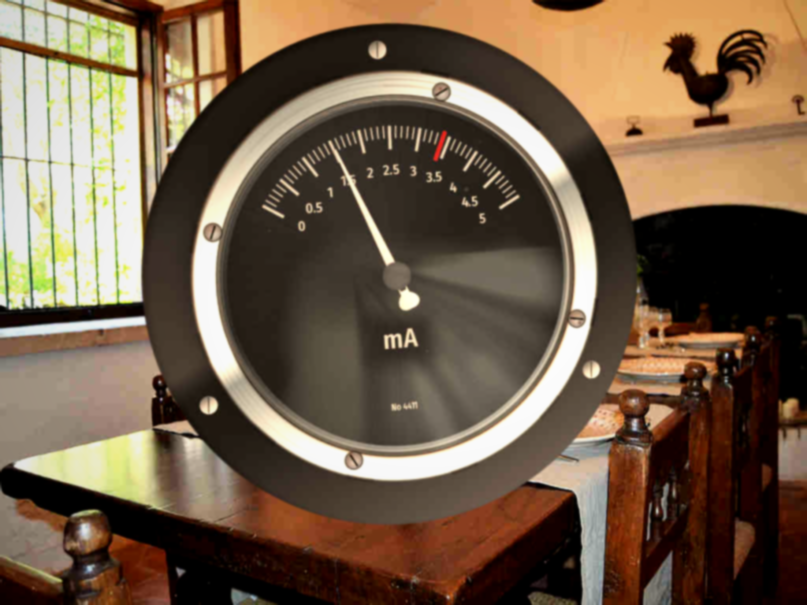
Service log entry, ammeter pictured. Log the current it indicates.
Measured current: 1.5 mA
